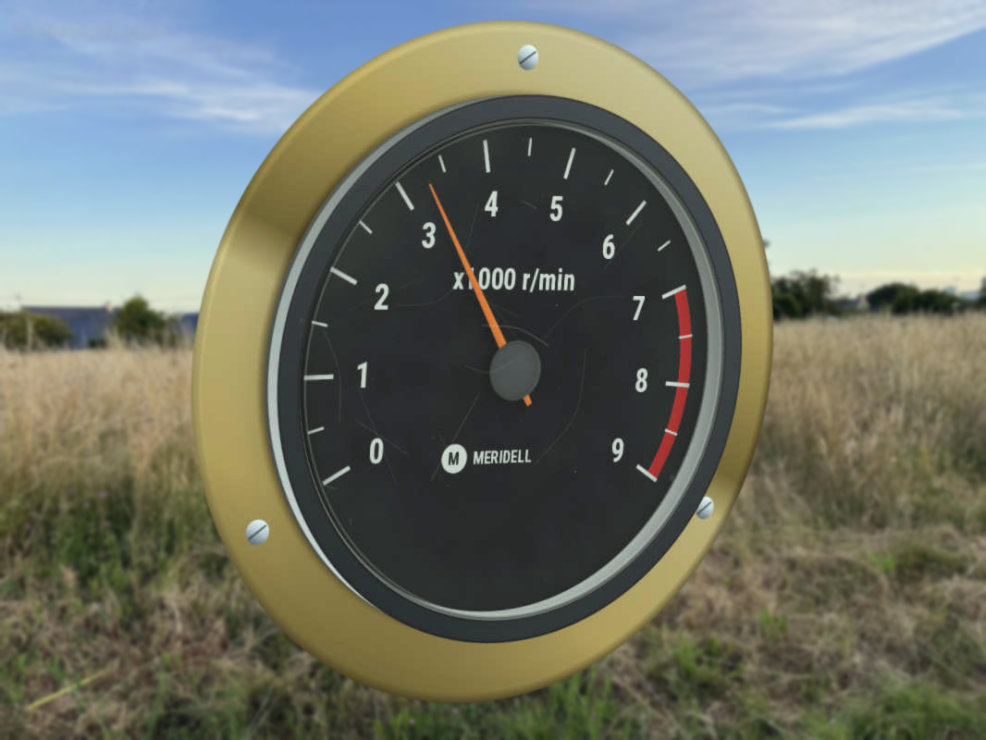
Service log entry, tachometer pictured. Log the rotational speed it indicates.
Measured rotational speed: 3250 rpm
